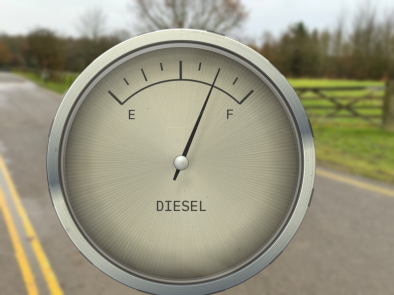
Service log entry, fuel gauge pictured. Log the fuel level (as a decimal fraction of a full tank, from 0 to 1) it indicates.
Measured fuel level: 0.75
